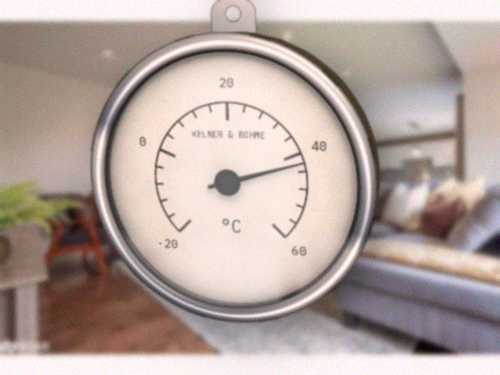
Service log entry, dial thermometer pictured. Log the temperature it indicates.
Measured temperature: 42 °C
